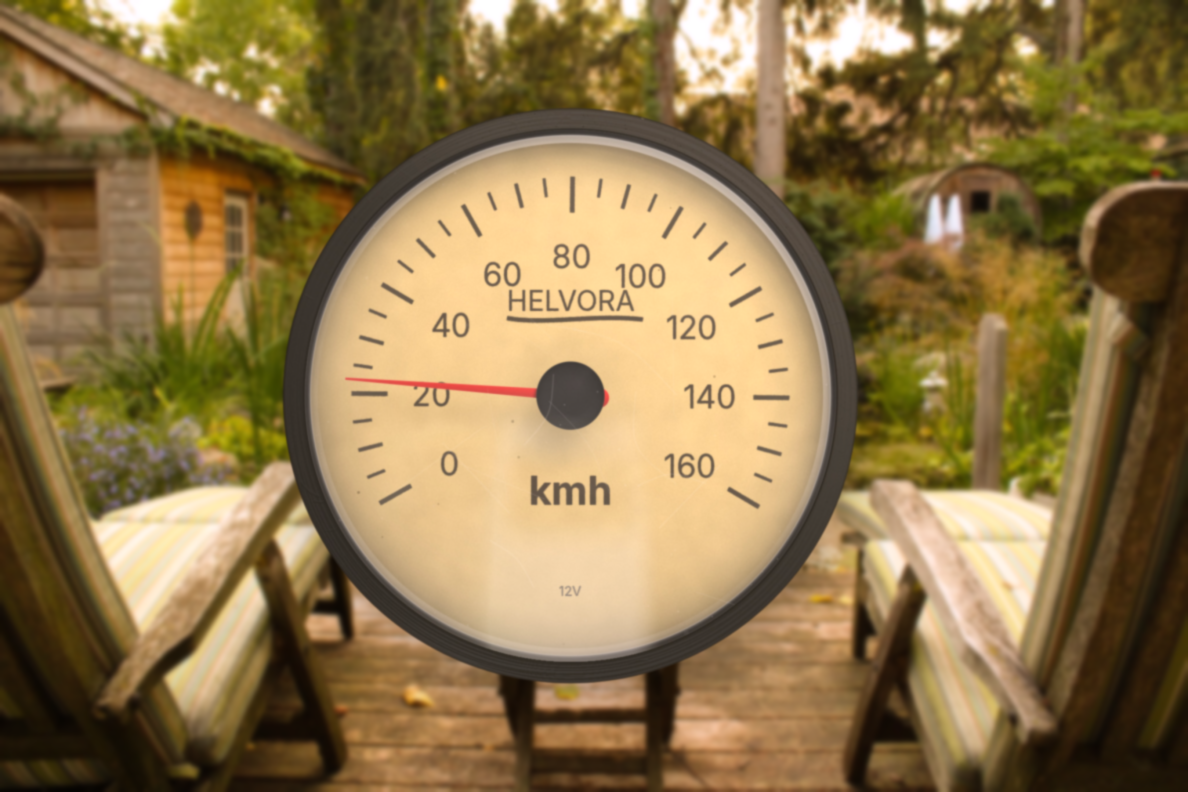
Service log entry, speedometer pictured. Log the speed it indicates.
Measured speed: 22.5 km/h
